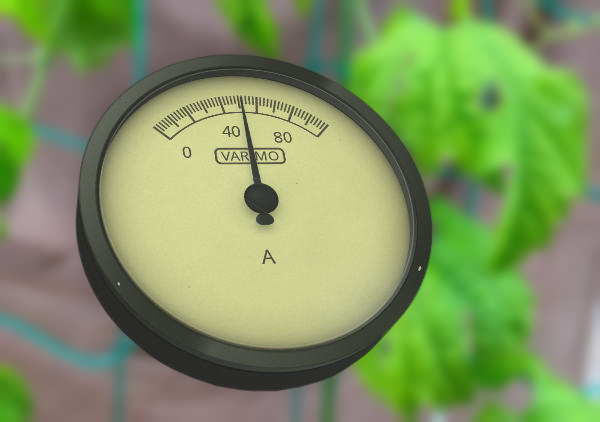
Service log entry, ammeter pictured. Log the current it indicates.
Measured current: 50 A
